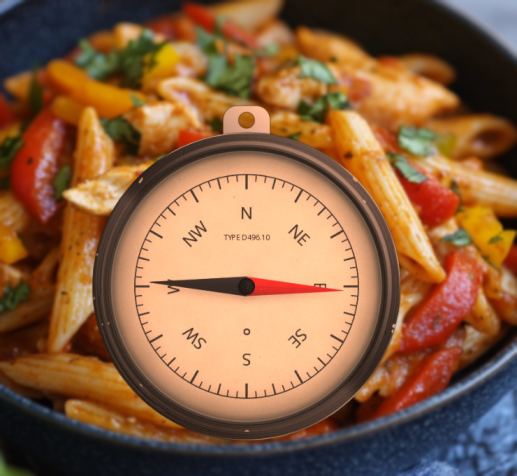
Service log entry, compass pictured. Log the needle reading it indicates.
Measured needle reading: 92.5 °
